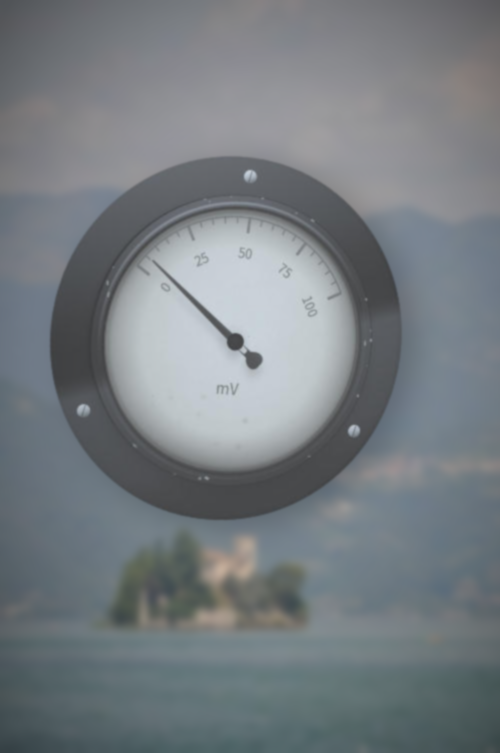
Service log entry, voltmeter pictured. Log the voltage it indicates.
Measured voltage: 5 mV
